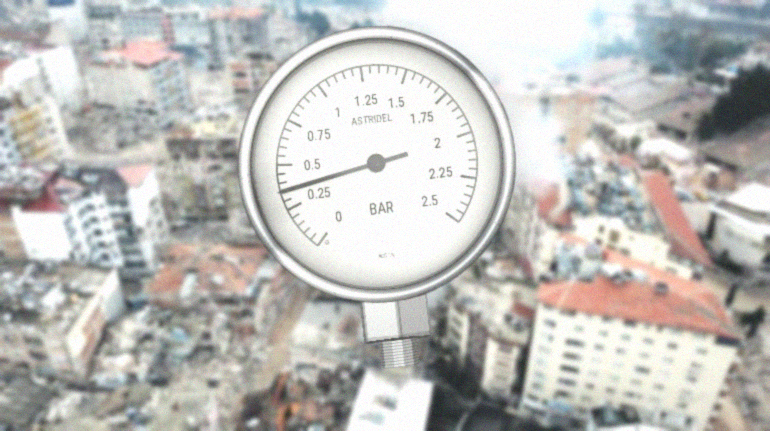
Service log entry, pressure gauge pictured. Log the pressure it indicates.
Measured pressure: 0.35 bar
